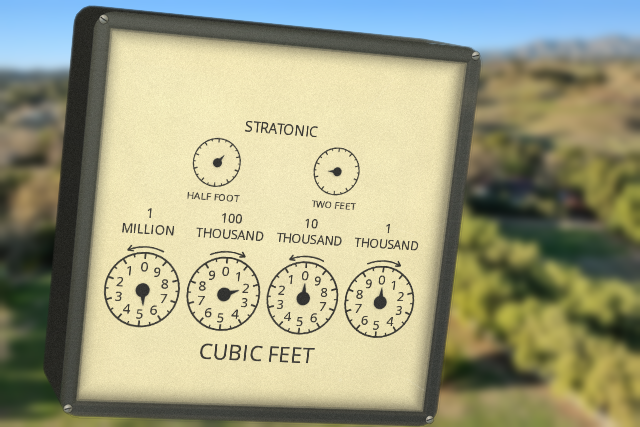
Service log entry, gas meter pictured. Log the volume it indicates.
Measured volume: 520000 ft³
